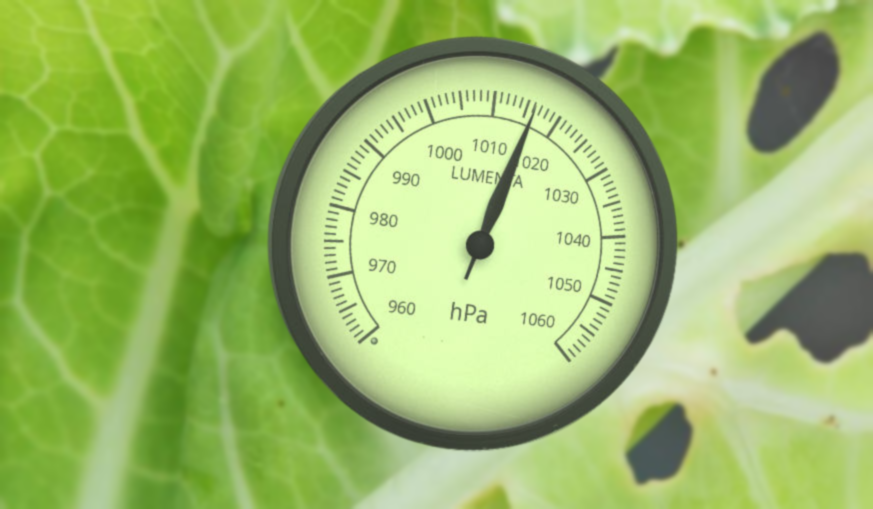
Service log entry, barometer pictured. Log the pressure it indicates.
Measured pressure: 1016 hPa
